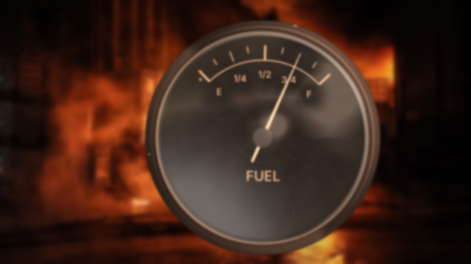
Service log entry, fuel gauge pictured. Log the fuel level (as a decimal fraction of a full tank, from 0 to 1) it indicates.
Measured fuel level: 0.75
